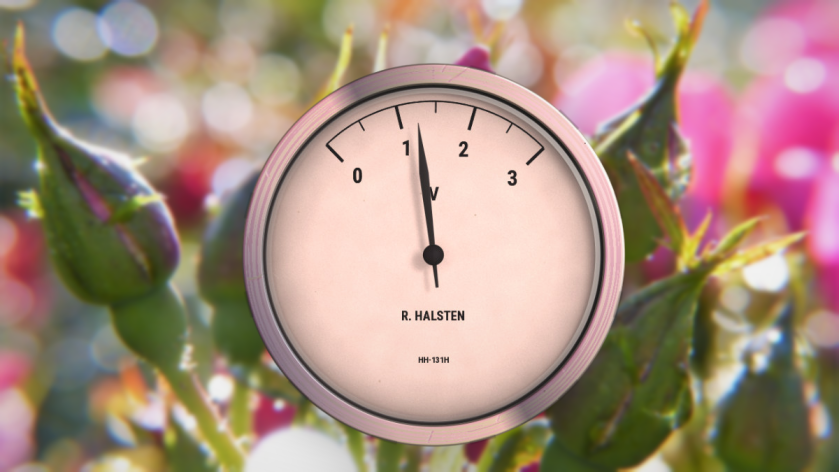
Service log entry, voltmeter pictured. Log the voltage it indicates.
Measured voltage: 1.25 V
